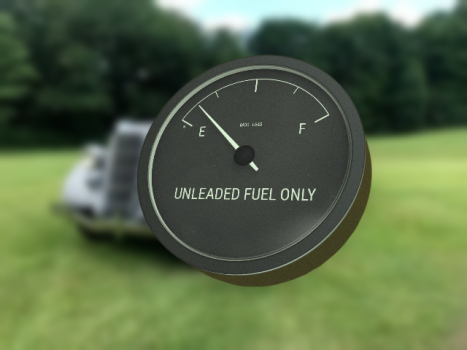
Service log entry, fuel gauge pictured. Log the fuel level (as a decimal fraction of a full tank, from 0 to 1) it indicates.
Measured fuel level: 0.125
